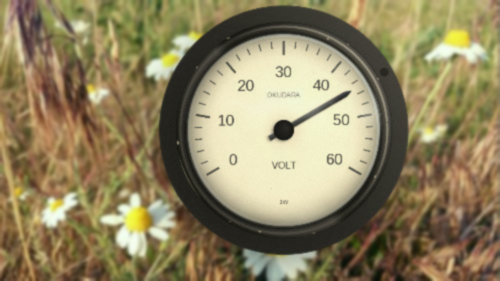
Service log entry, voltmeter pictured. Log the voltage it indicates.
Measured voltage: 45 V
